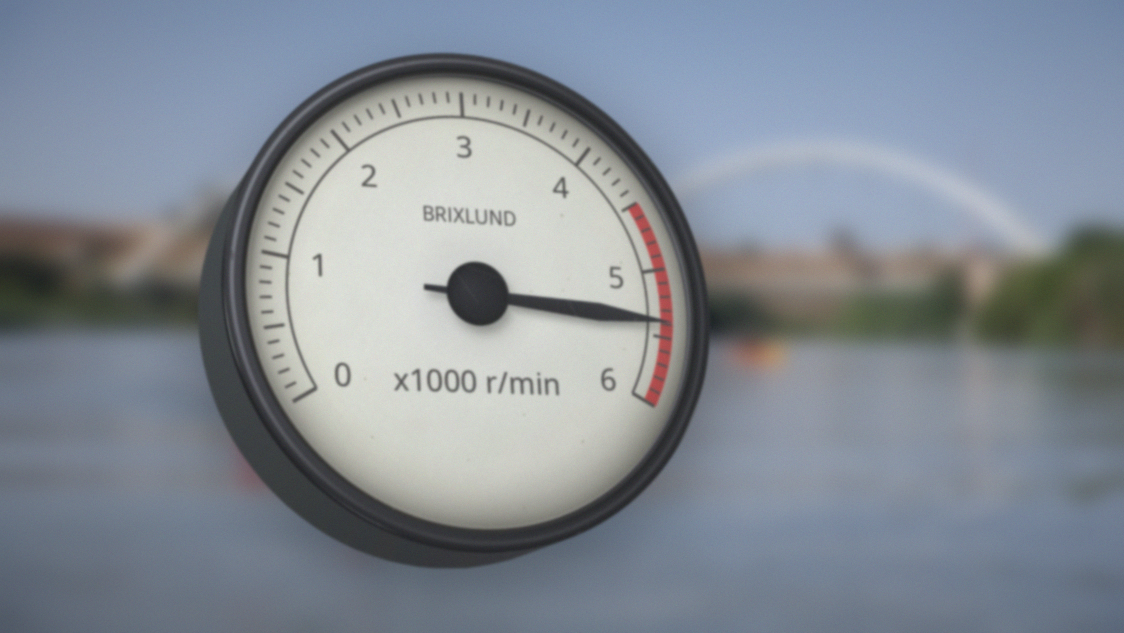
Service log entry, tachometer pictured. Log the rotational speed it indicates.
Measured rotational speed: 5400 rpm
